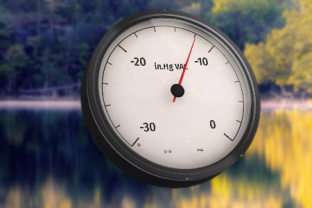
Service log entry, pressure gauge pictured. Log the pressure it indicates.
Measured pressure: -12 inHg
